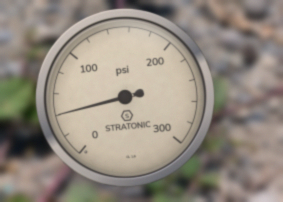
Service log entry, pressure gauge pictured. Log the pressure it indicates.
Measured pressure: 40 psi
